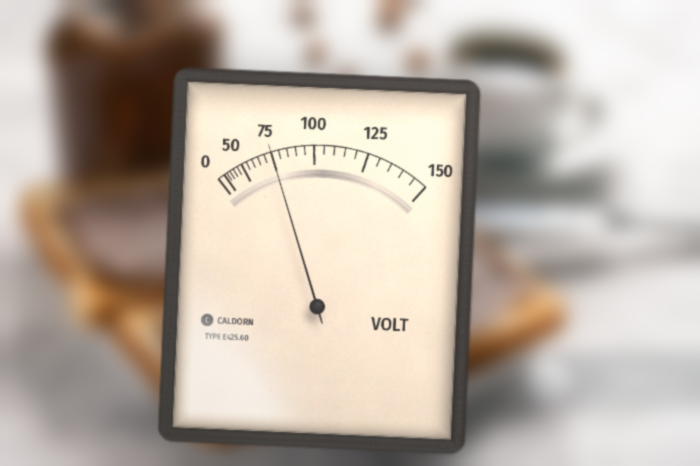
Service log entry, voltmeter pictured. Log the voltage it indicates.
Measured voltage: 75 V
